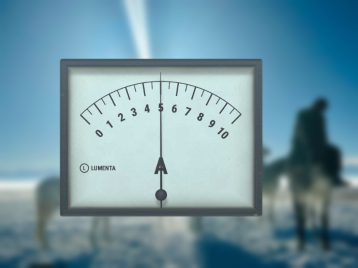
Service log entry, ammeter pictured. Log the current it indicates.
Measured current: 5 A
